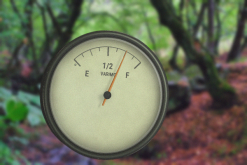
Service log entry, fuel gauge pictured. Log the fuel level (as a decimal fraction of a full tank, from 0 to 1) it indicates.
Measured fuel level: 0.75
